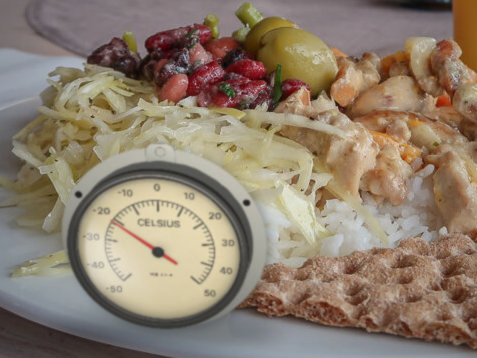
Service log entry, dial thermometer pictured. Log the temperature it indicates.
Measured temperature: -20 °C
